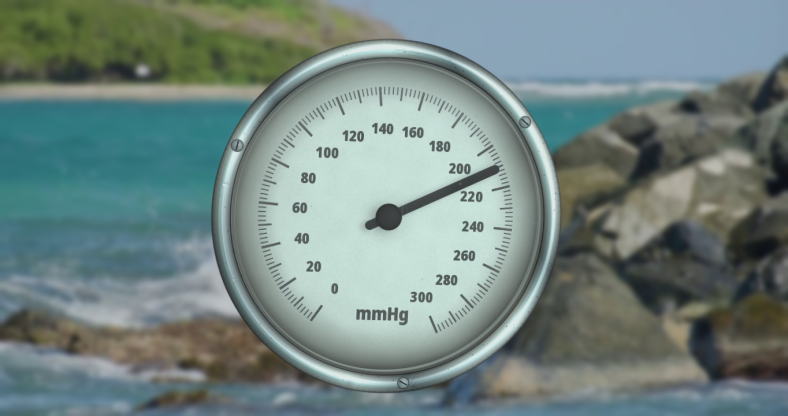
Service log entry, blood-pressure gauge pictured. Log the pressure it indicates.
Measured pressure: 210 mmHg
